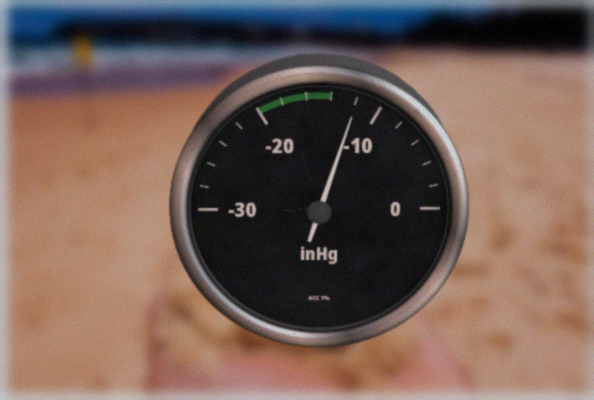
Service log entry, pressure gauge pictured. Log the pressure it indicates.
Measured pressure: -12 inHg
